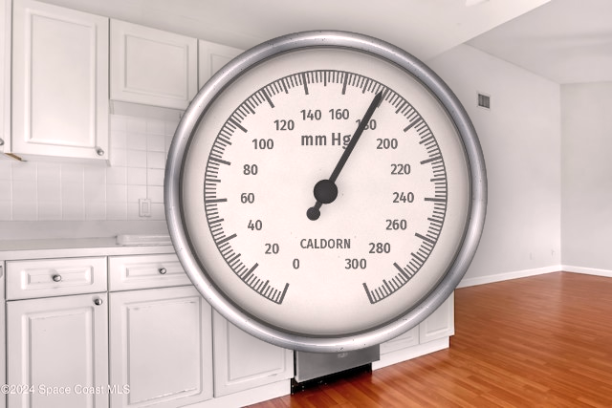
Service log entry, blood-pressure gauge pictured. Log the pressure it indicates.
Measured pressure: 178 mmHg
